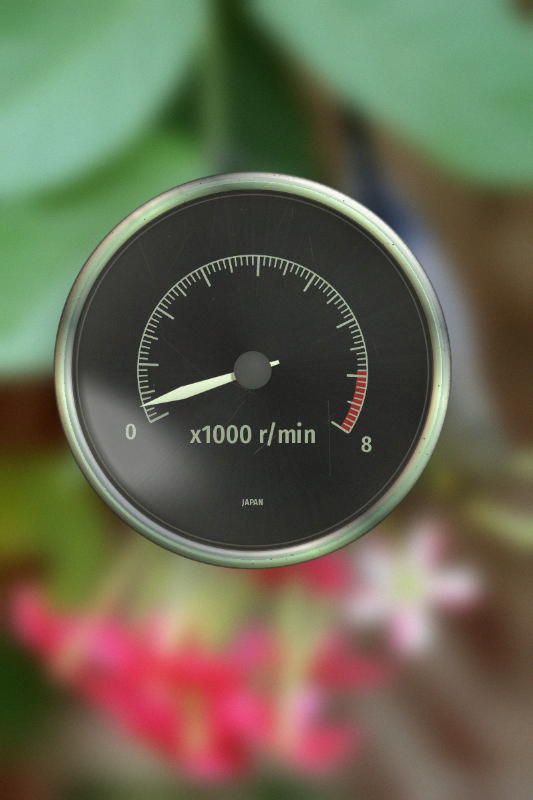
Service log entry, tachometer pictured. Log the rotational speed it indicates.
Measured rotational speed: 300 rpm
